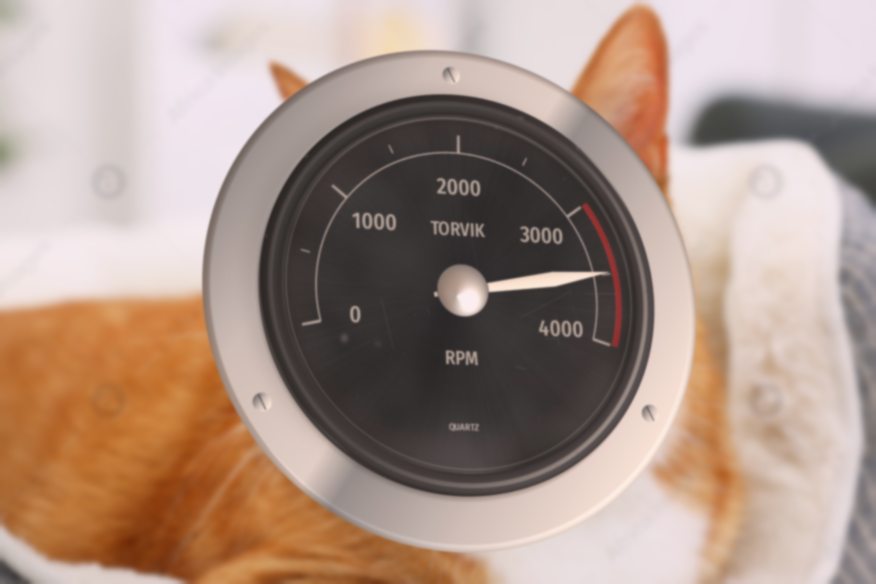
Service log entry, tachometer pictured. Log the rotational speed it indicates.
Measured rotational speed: 3500 rpm
